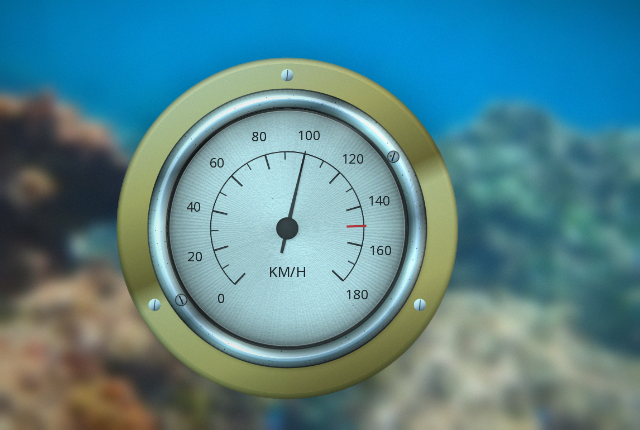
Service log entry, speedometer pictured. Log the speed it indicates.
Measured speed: 100 km/h
